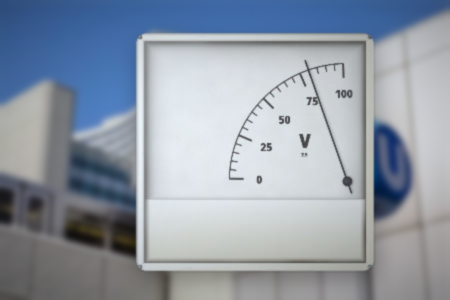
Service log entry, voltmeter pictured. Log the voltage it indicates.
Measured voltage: 80 V
